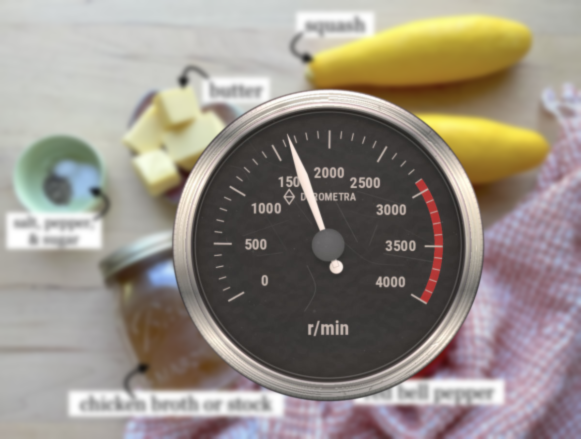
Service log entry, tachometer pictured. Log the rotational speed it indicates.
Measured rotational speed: 1650 rpm
